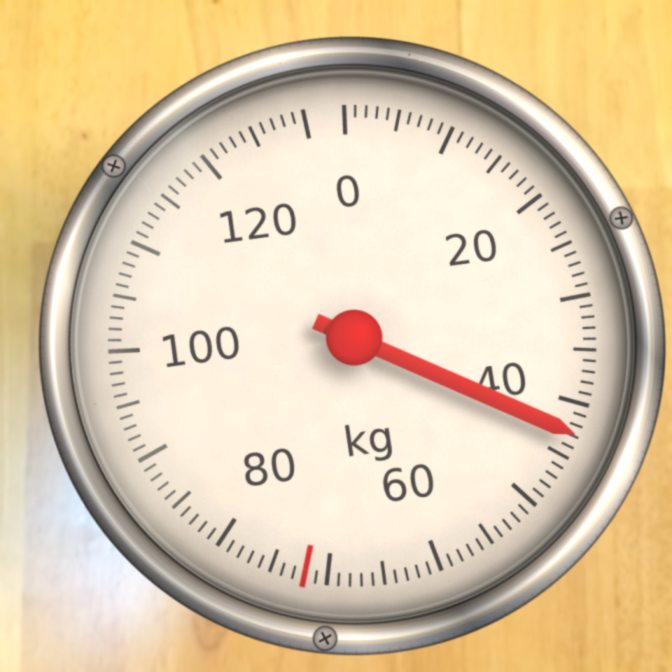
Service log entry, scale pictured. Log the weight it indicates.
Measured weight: 43 kg
